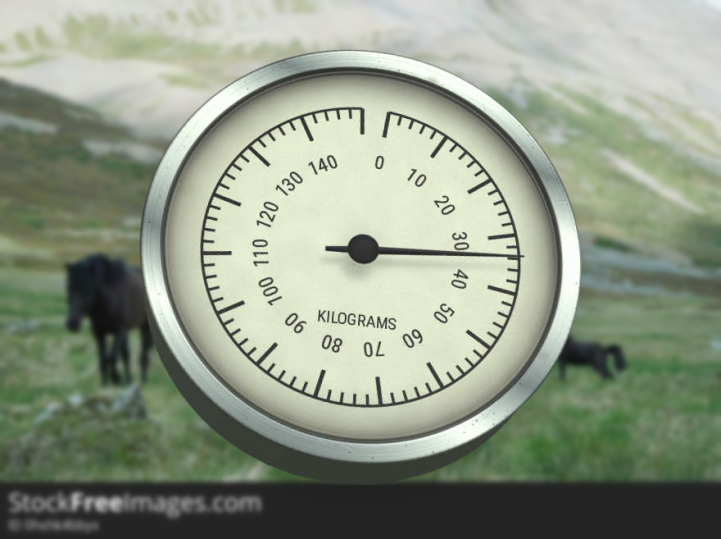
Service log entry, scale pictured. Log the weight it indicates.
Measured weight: 34 kg
